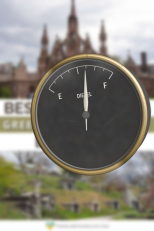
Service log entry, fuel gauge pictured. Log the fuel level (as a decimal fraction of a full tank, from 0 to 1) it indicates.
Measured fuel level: 0.625
